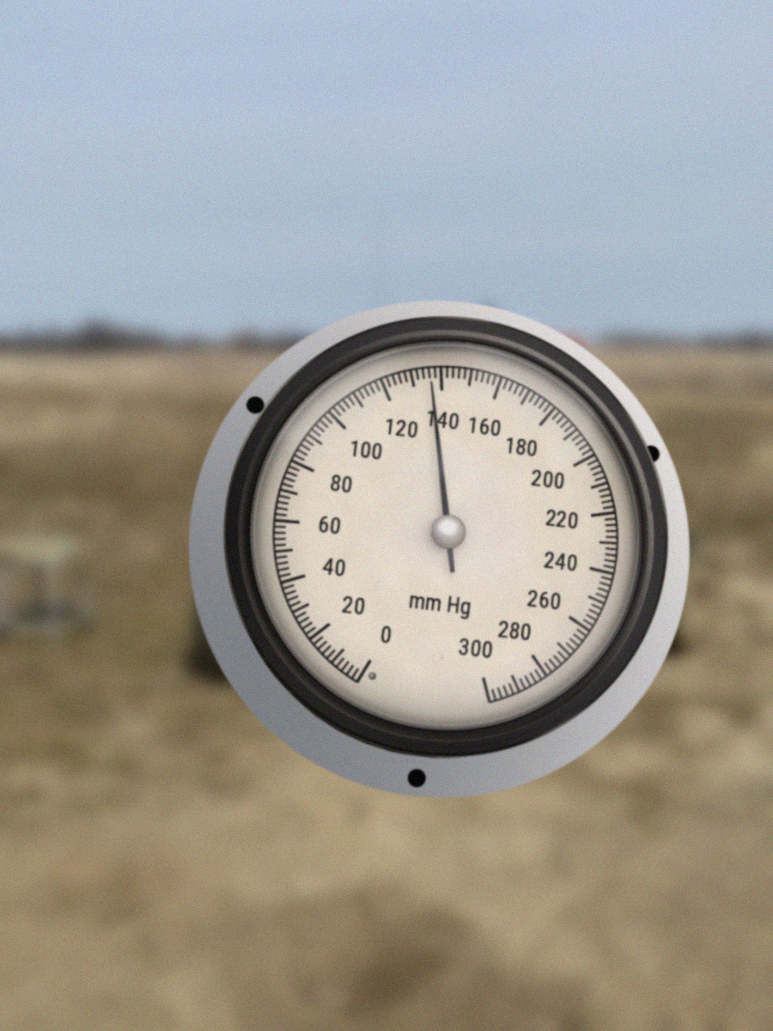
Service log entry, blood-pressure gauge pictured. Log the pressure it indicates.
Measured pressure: 136 mmHg
